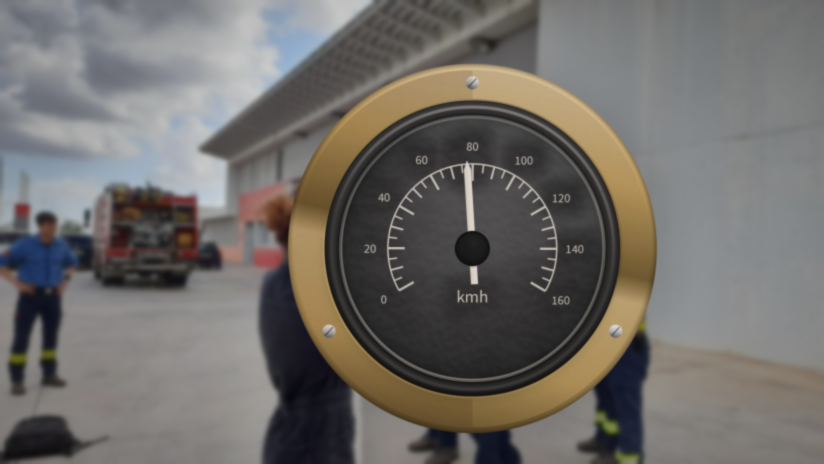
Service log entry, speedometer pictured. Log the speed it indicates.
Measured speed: 77.5 km/h
